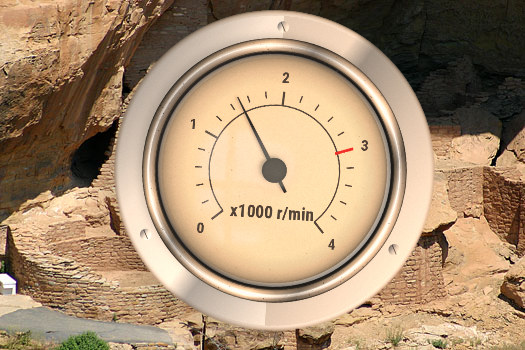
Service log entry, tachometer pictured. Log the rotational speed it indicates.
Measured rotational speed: 1500 rpm
